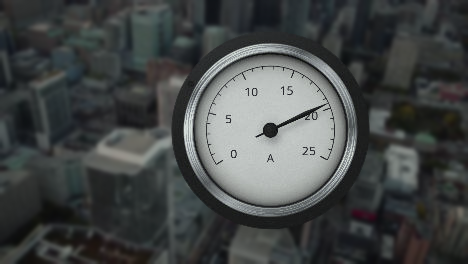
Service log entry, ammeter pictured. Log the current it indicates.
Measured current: 19.5 A
